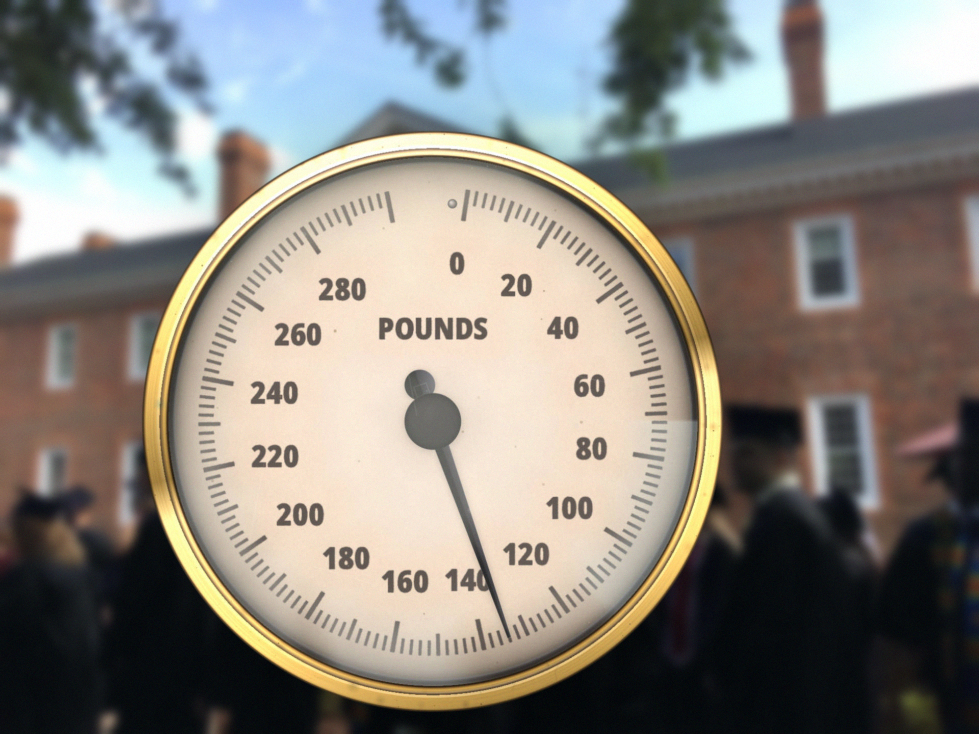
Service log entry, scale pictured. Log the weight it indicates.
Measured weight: 134 lb
